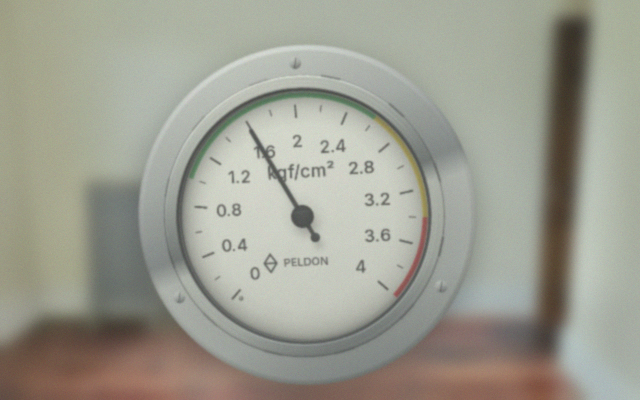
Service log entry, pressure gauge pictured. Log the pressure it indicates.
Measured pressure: 1.6 kg/cm²
